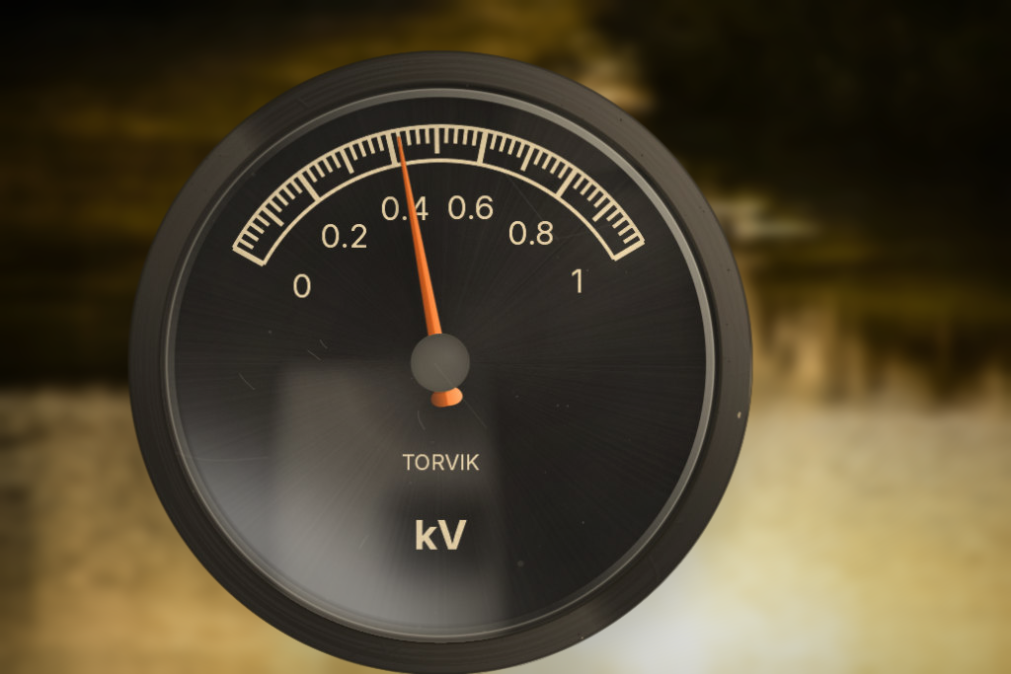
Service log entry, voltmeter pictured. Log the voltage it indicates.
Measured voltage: 0.42 kV
